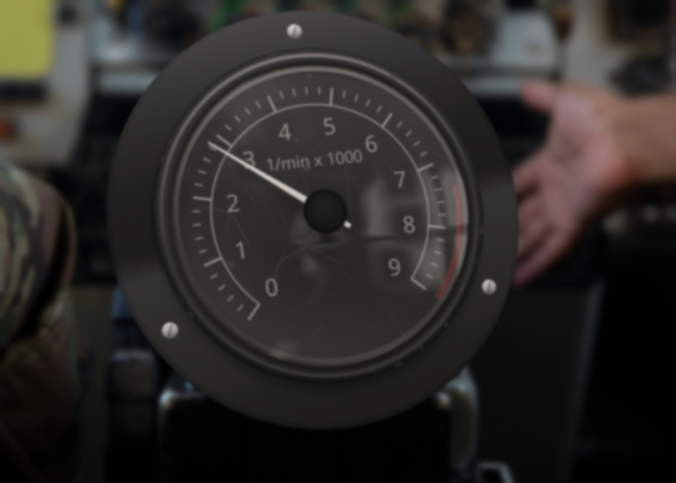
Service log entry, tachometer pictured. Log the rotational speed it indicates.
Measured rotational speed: 2800 rpm
